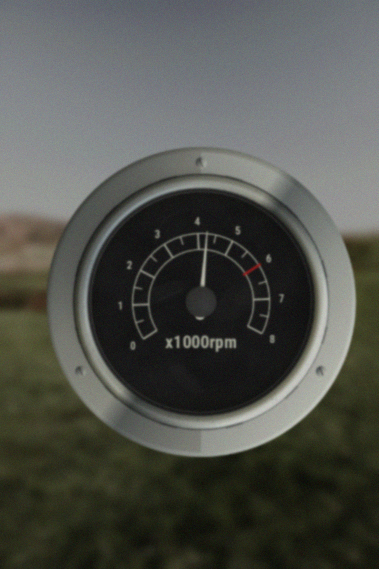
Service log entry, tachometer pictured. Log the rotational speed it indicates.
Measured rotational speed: 4250 rpm
